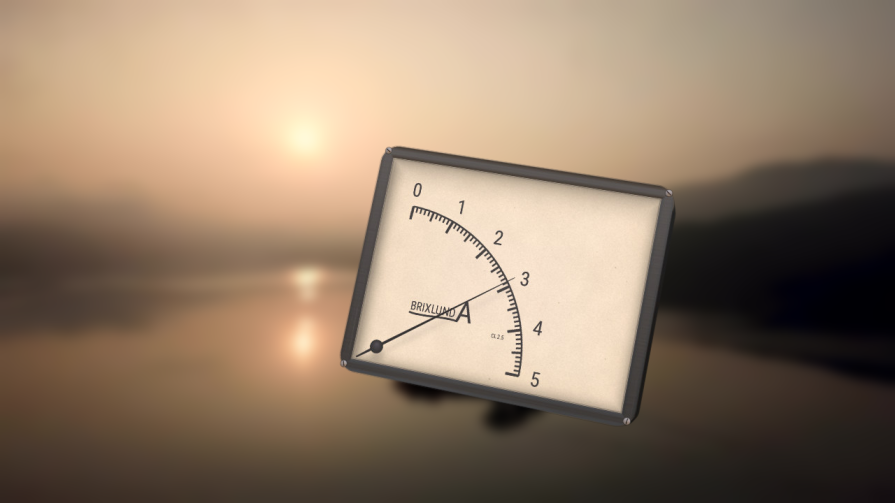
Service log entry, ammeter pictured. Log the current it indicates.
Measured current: 2.9 A
